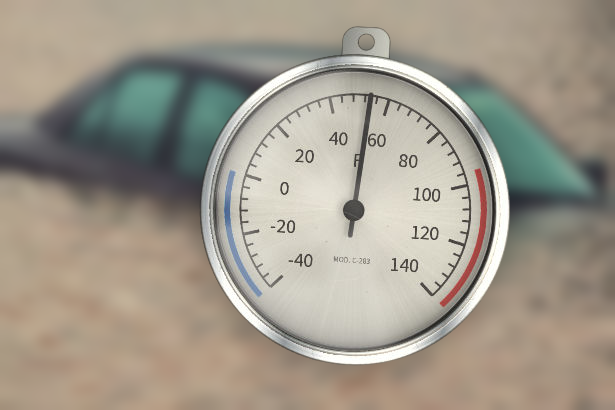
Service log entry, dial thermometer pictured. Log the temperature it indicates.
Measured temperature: 54 °F
